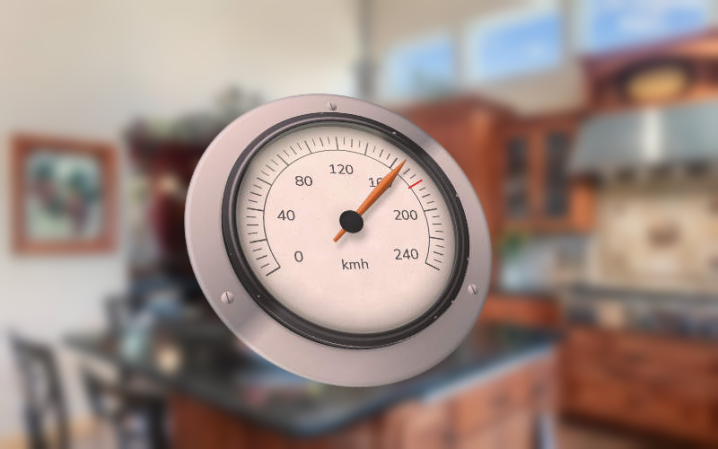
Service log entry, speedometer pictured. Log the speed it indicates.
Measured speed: 165 km/h
